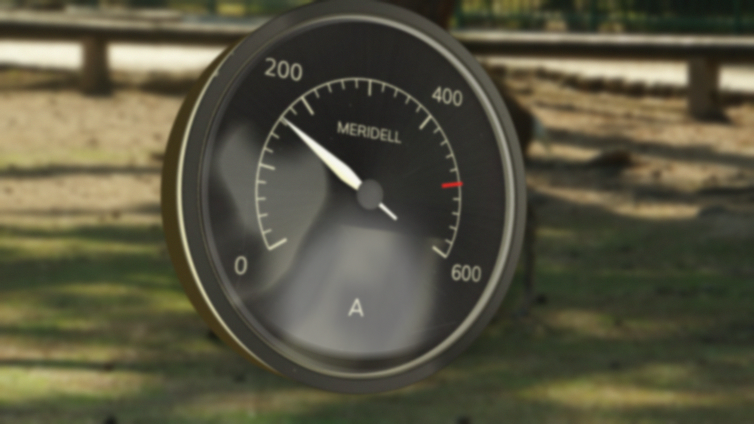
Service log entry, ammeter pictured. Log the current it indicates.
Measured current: 160 A
